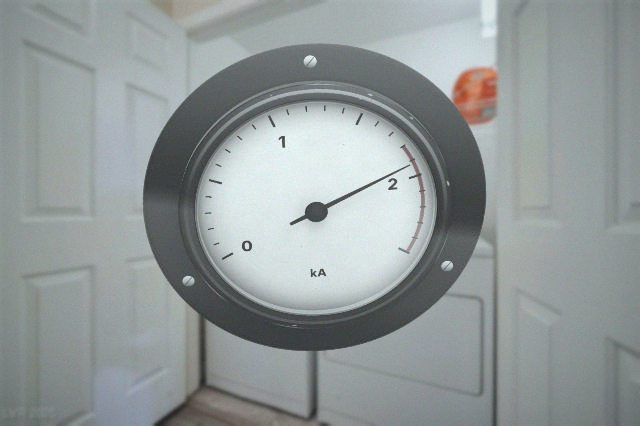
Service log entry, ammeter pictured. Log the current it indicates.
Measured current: 1.9 kA
